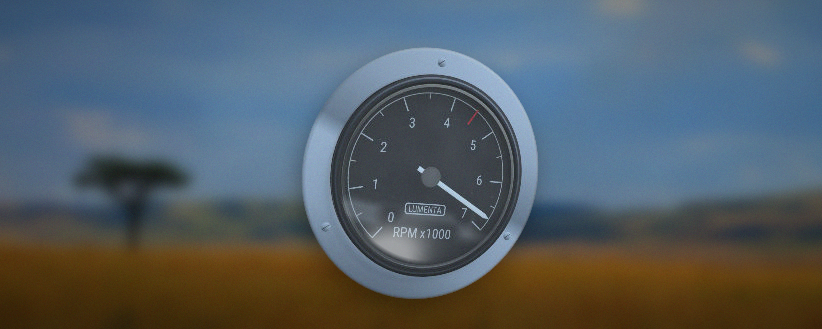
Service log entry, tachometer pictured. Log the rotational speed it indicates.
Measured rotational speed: 6750 rpm
